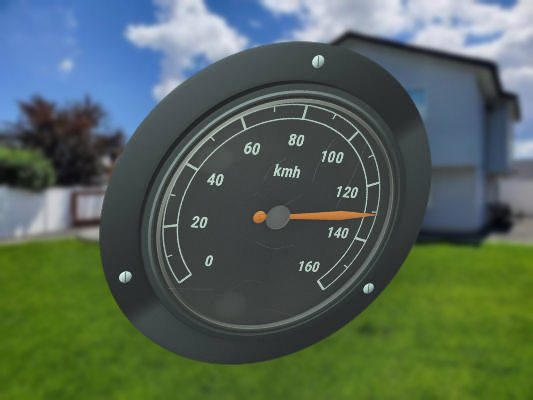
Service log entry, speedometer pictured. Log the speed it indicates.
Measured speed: 130 km/h
